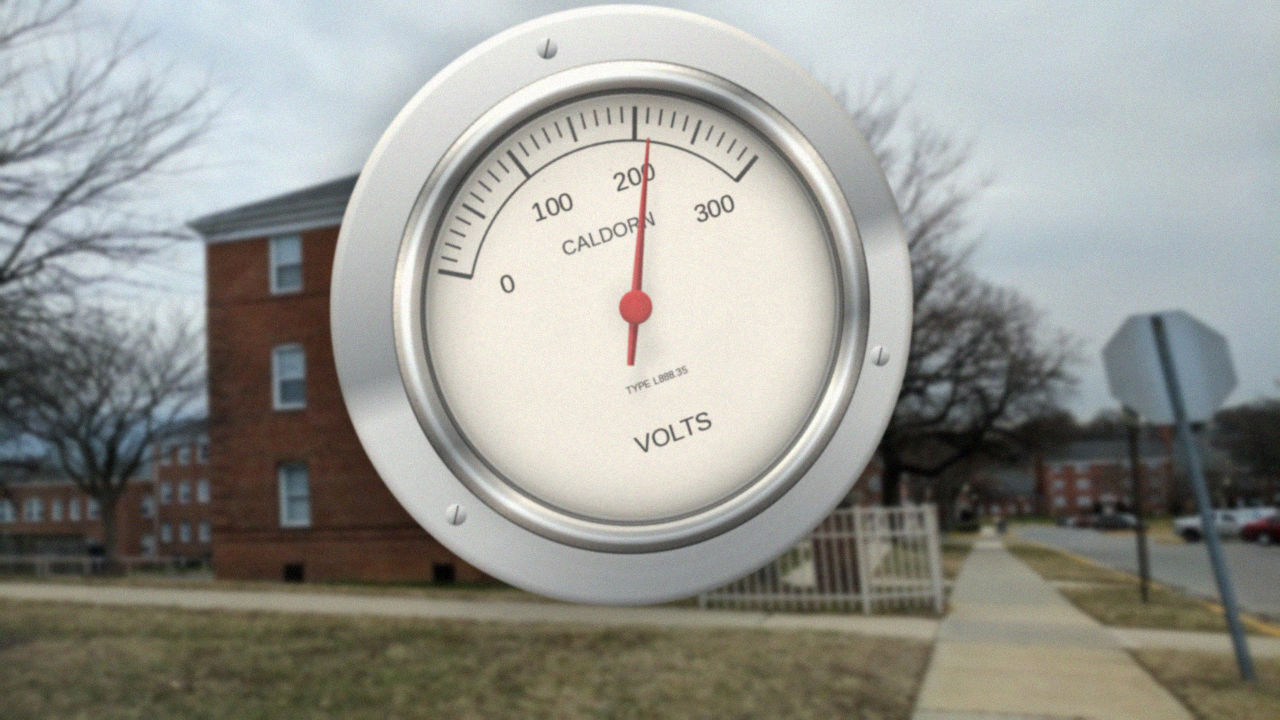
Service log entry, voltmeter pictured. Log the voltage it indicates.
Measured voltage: 210 V
